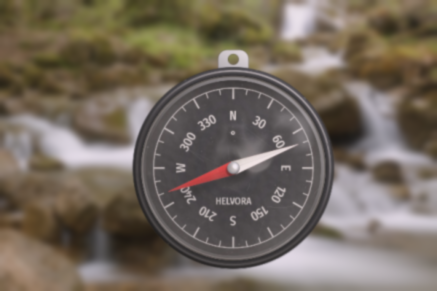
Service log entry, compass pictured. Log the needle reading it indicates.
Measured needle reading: 250 °
